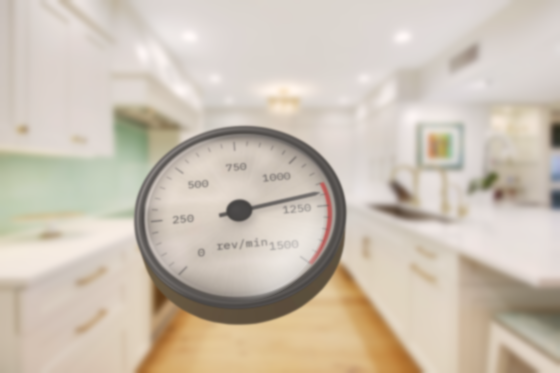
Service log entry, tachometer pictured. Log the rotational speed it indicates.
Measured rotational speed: 1200 rpm
